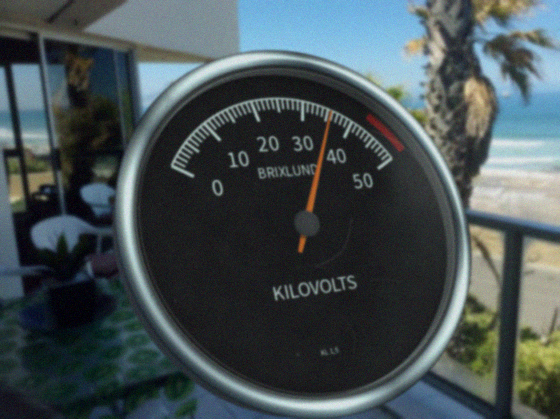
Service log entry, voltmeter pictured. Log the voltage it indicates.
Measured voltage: 35 kV
